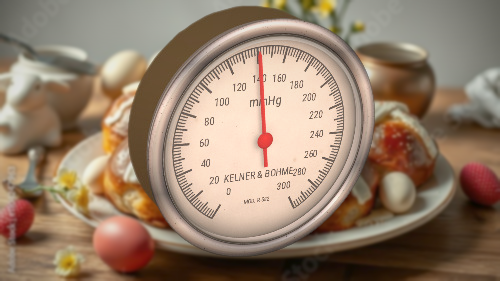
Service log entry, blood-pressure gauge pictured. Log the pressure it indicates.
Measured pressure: 140 mmHg
